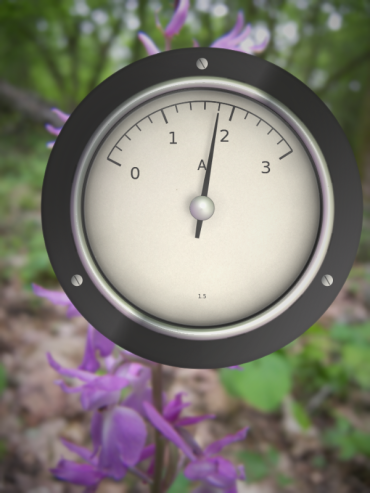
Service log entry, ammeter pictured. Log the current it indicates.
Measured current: 1.8 A
